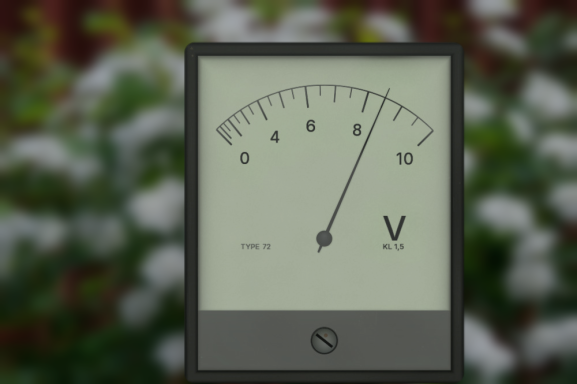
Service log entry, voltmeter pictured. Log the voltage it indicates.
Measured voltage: 8.5 V
